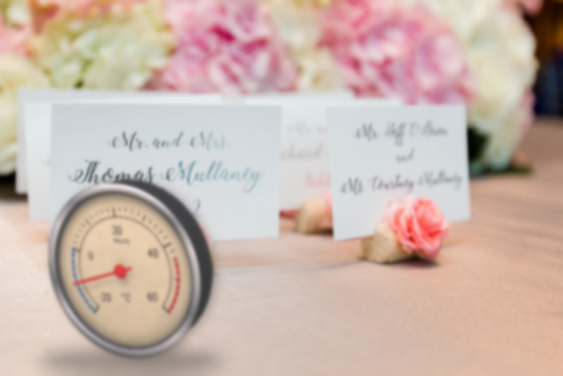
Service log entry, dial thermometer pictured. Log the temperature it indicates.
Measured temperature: -10 °C
